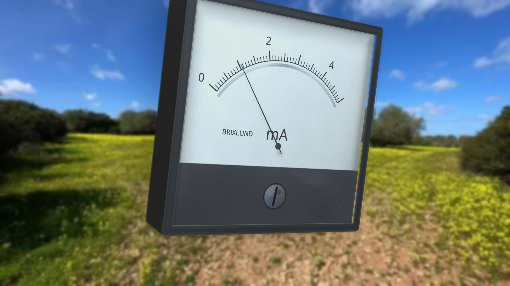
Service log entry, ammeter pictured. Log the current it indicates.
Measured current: 1 mA
